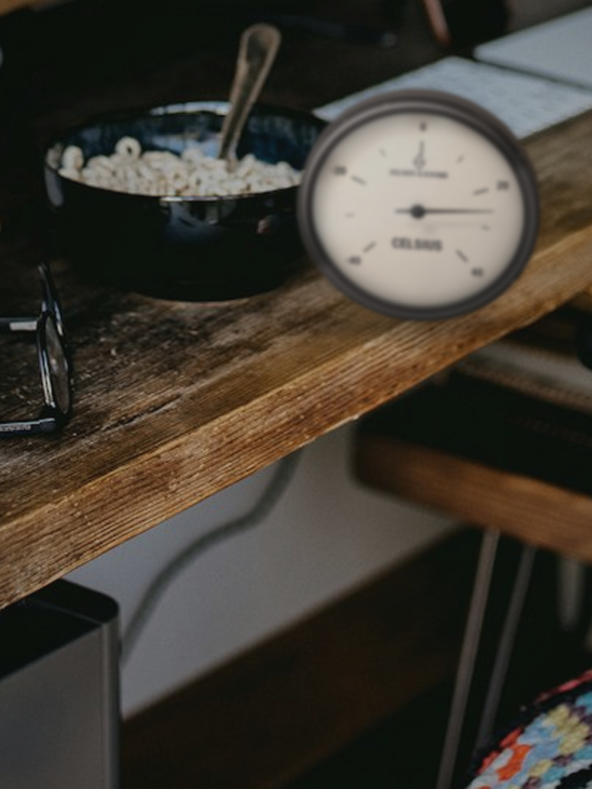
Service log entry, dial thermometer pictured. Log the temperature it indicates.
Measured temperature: 25 °C
